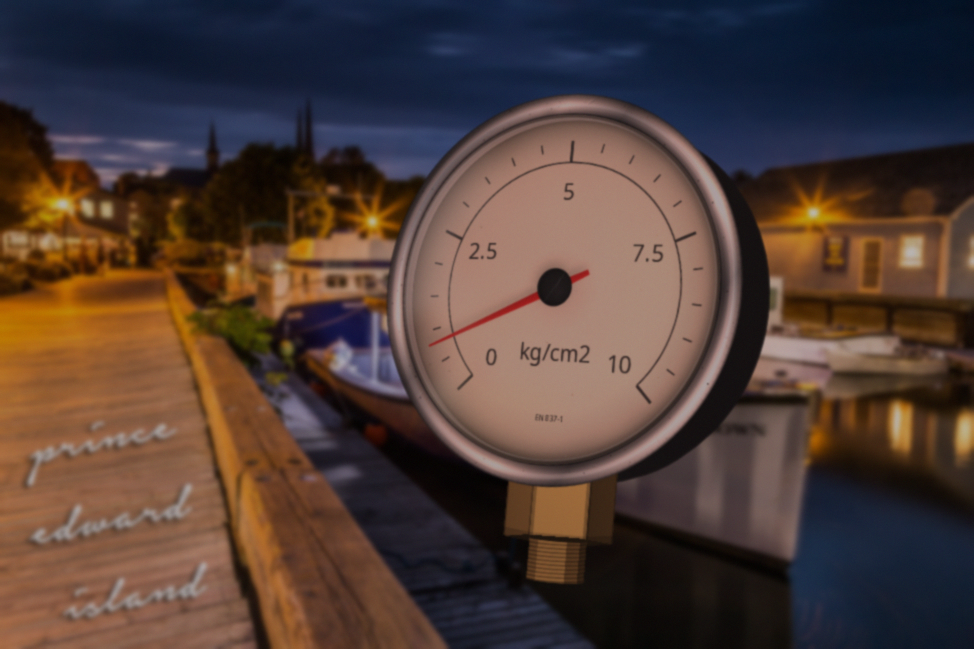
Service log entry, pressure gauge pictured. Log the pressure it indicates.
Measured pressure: 0.75 kg/cm²
